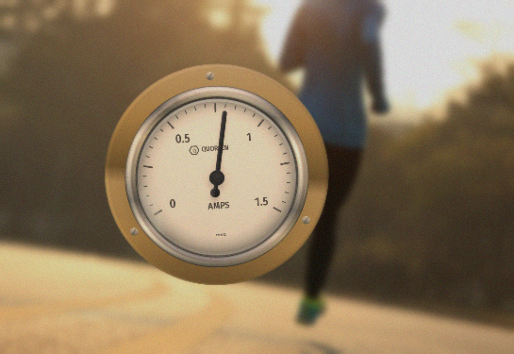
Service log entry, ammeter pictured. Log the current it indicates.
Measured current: 0.8 A
